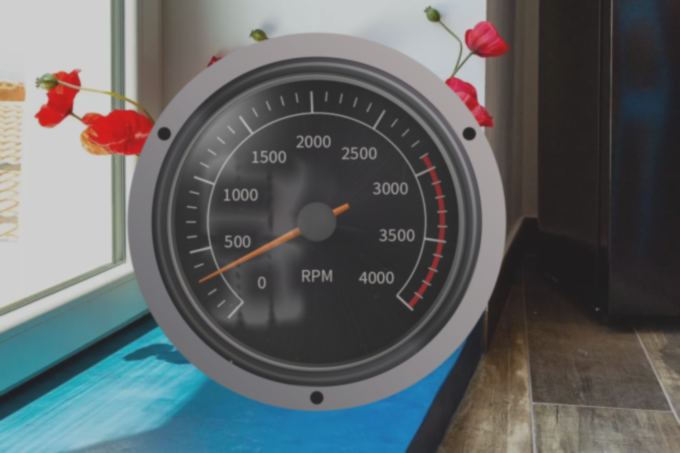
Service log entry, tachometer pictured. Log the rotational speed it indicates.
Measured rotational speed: 300 rpm
